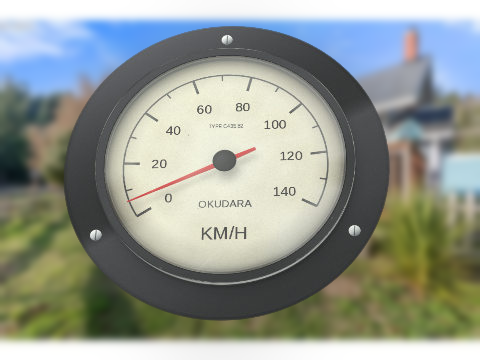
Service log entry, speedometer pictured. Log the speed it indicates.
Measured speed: 5 km/h
